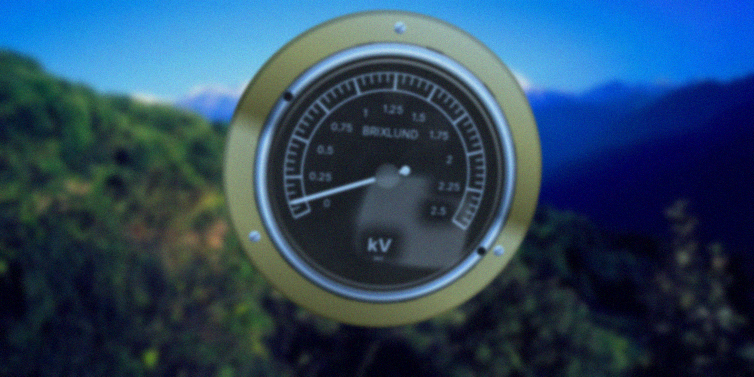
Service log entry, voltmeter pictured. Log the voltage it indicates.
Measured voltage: 0.1 kV
